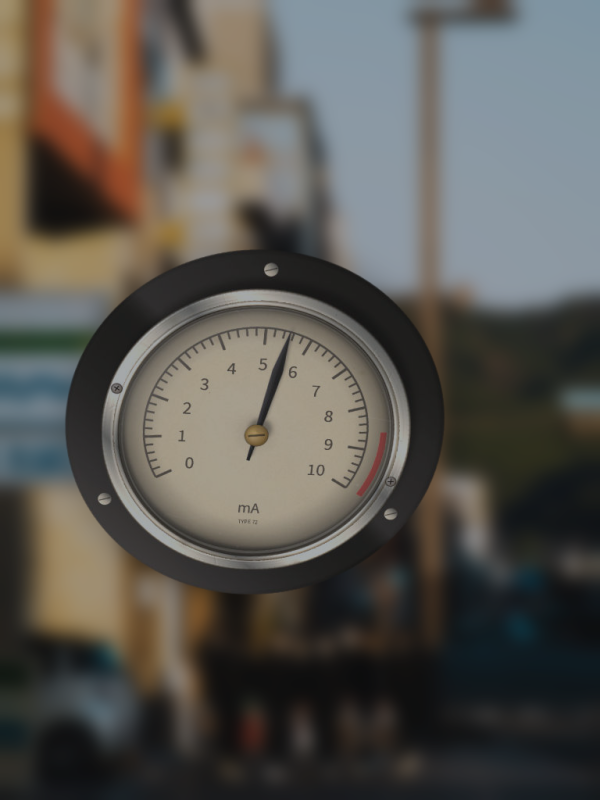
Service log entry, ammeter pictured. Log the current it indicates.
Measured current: 5.5 mA
